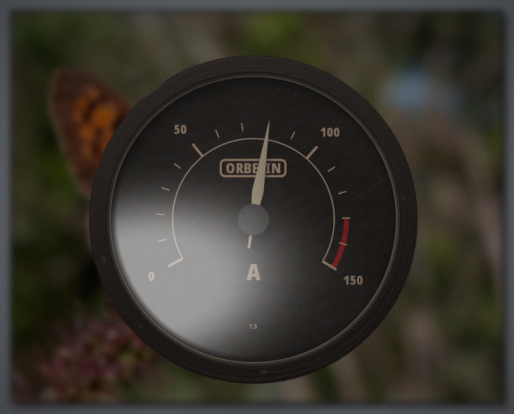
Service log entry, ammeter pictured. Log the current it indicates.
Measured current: 80 A
